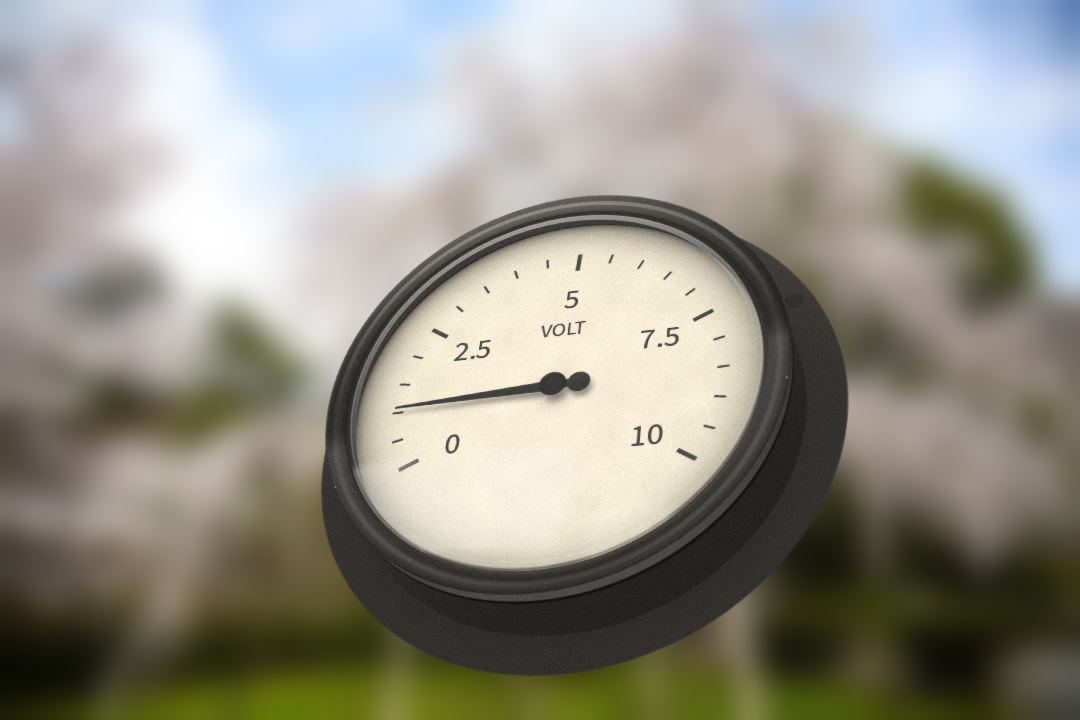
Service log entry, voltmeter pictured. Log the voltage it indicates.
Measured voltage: 1 V
